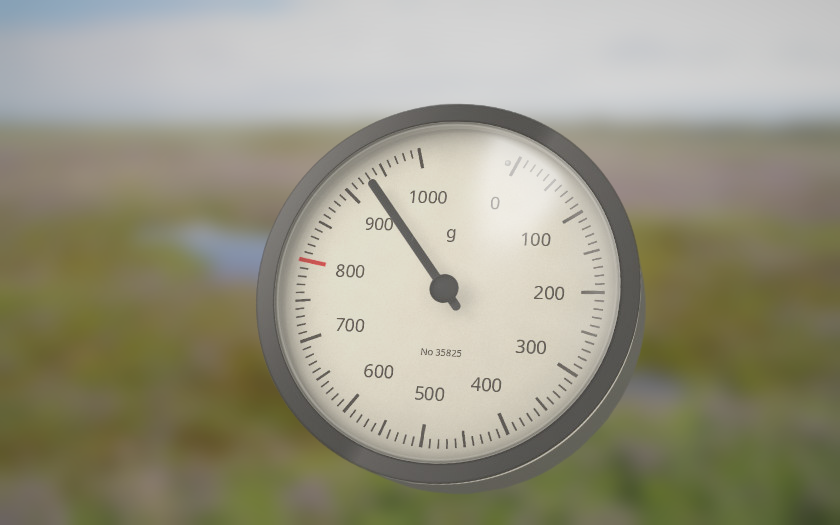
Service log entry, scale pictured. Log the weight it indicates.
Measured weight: 930 g
